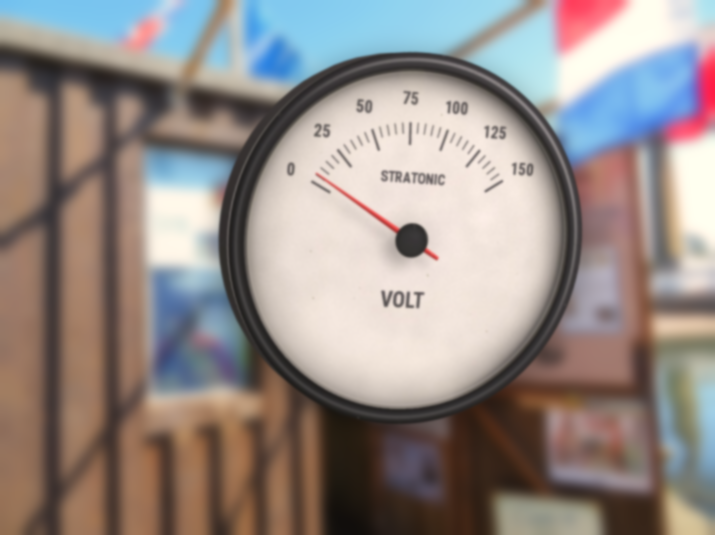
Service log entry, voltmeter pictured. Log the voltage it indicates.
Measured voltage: 5 V
